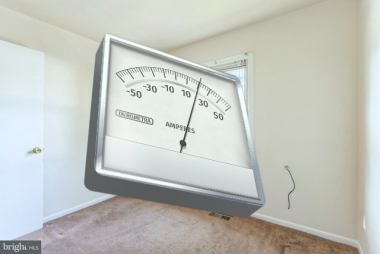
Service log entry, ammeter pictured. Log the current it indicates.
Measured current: 20 A
